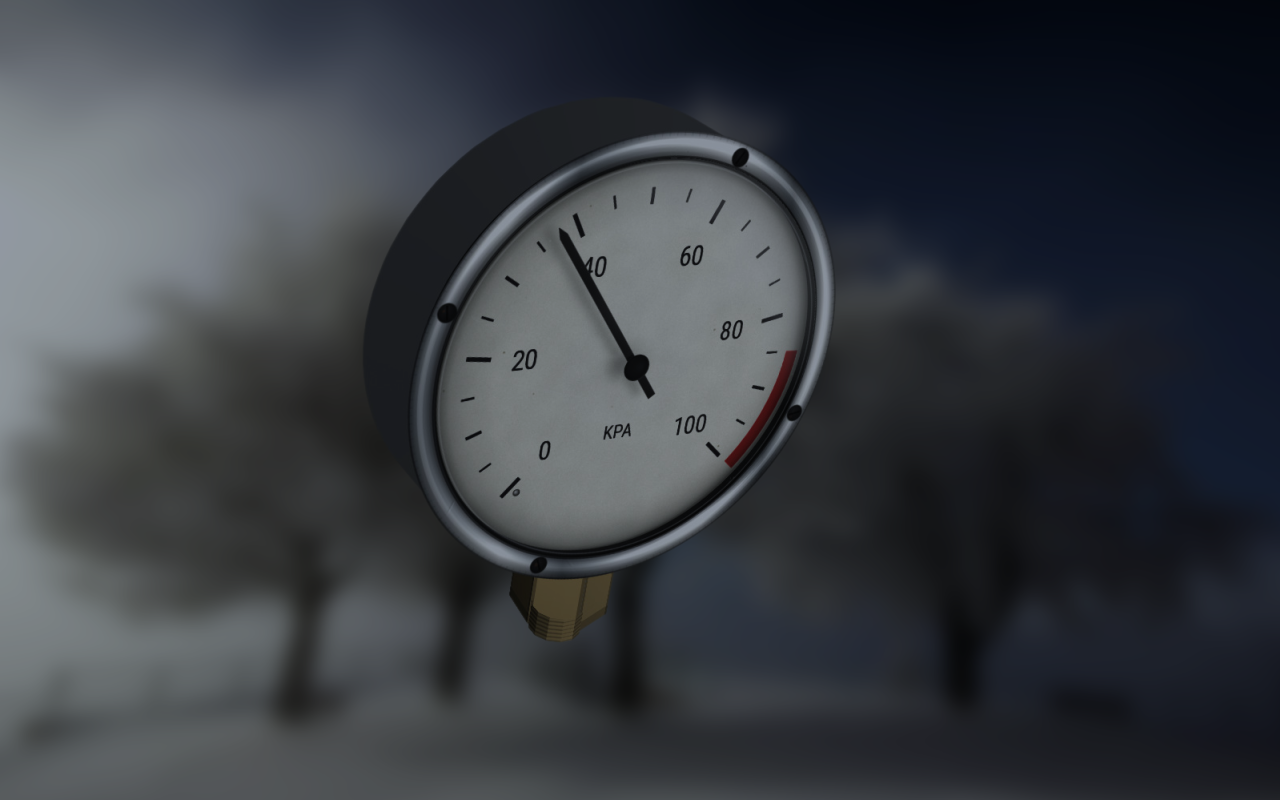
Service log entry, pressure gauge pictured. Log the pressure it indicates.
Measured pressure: 37.5 kPa
